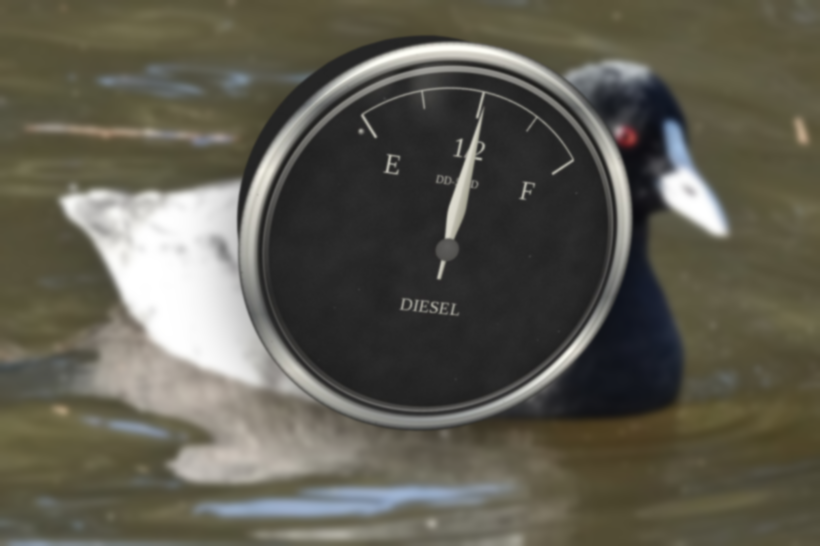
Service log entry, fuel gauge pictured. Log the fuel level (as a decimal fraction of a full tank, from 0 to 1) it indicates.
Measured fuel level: 0.5
